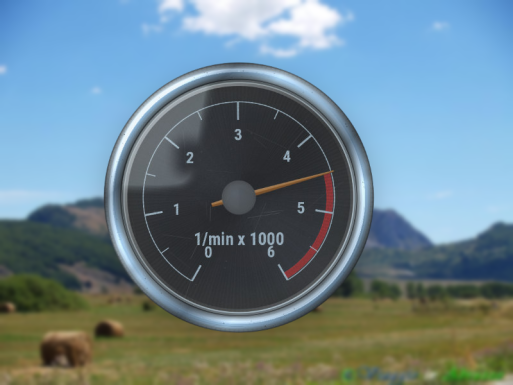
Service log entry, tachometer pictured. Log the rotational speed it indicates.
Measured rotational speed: 4500 rpm
